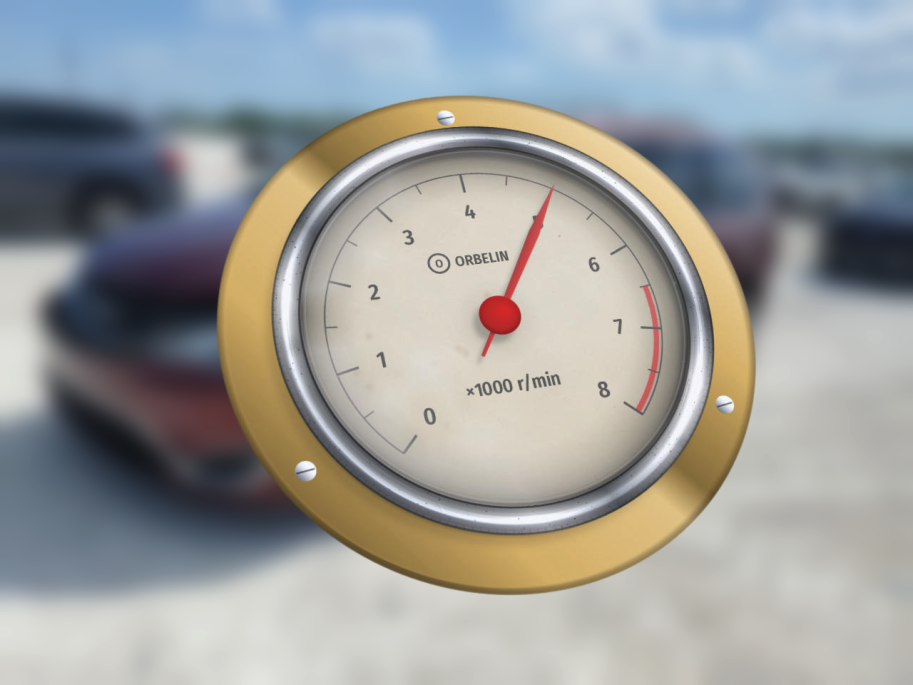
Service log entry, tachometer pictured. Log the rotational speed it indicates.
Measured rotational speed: 5000 rpm
